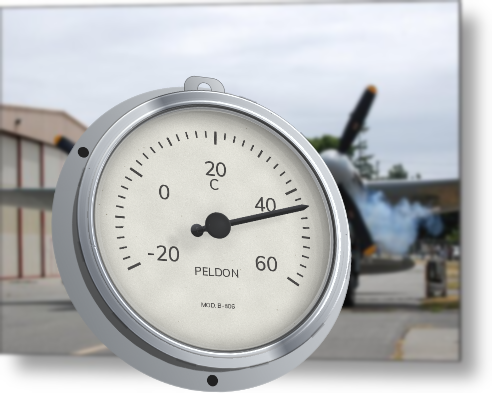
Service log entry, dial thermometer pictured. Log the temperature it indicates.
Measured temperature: 44 °C
